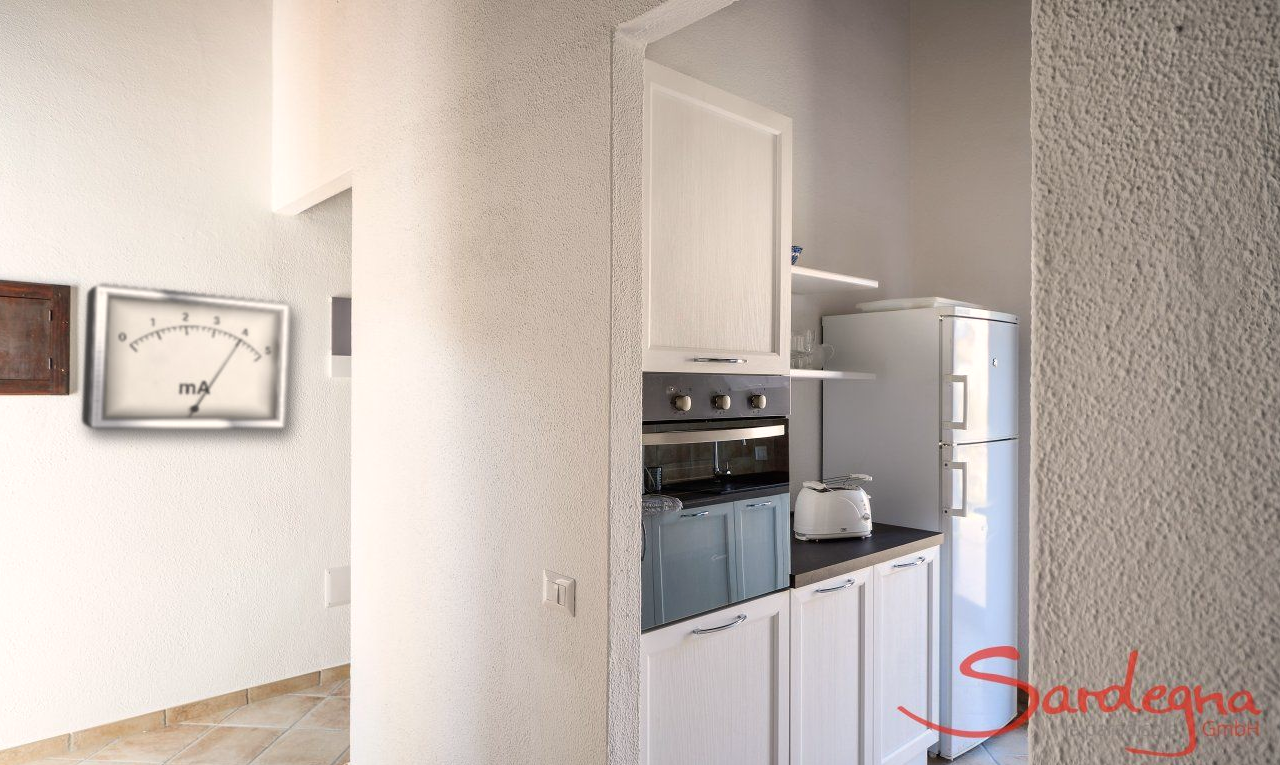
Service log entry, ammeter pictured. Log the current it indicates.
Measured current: 4 mA
